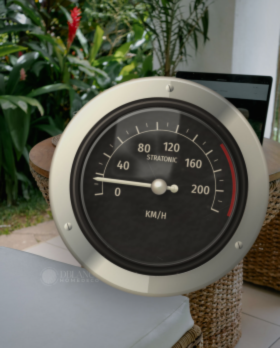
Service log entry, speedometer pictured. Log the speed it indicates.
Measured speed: 15 km/h
